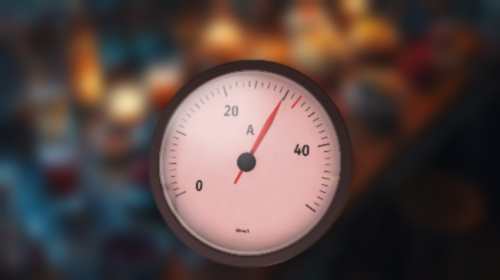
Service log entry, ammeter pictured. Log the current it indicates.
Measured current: 30 A
